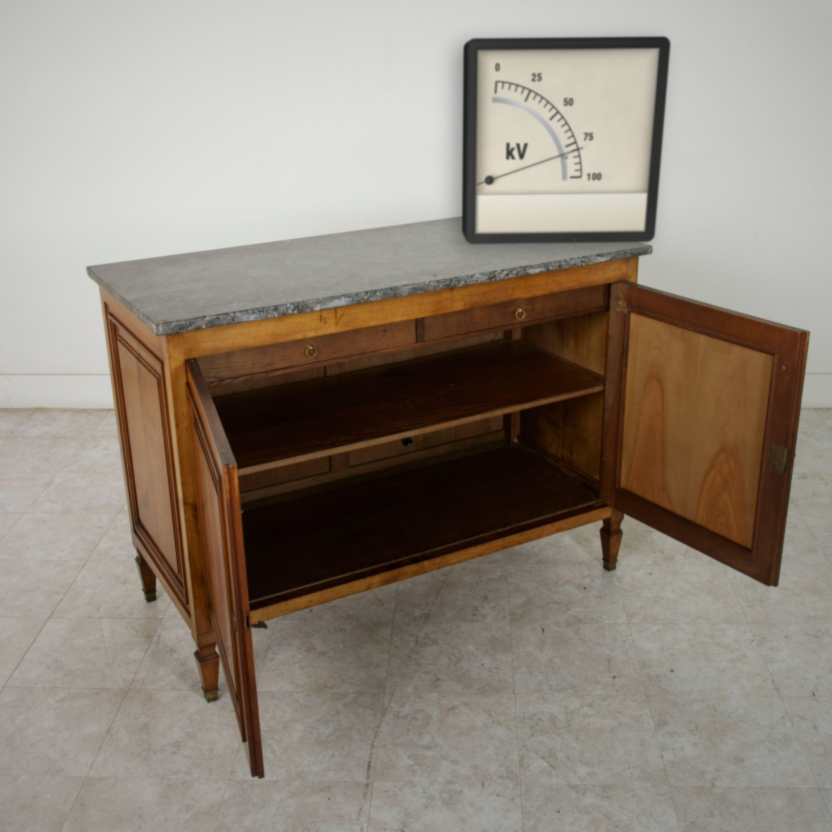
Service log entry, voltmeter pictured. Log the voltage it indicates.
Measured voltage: 80 kV
